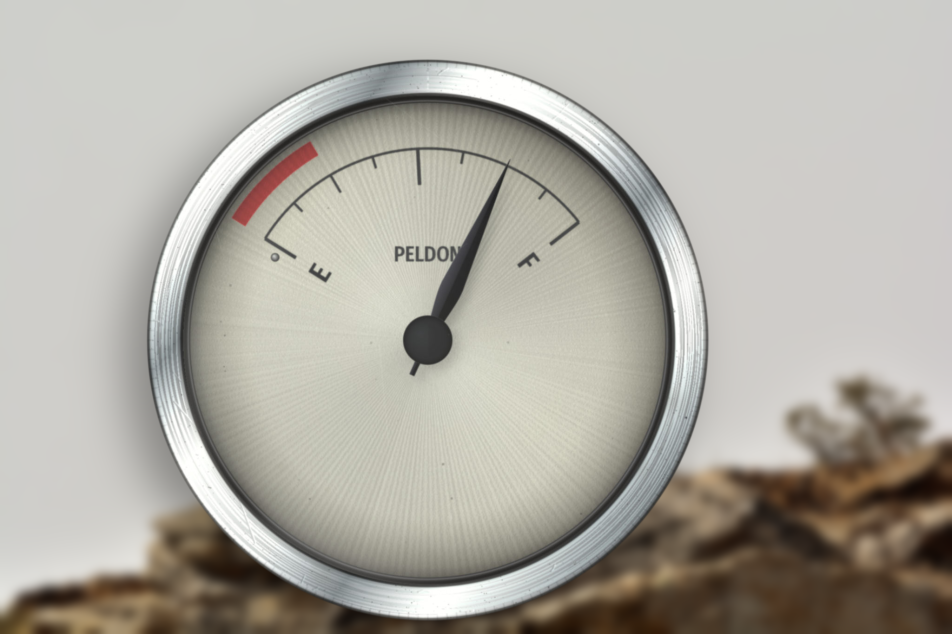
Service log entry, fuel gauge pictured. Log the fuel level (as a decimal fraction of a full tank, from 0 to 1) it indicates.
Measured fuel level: 0.75
